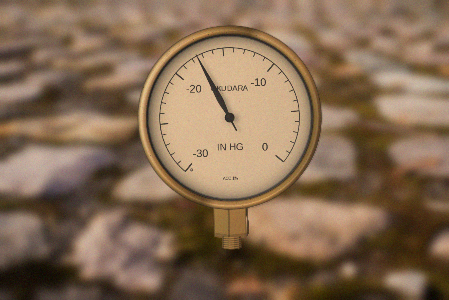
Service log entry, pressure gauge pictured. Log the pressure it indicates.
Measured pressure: -17.5 inHg
